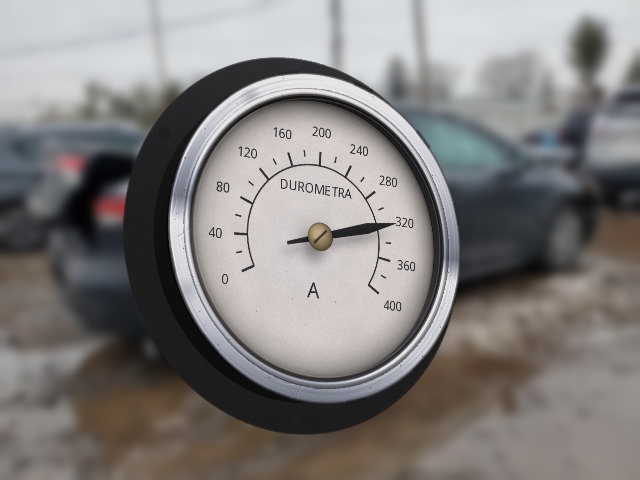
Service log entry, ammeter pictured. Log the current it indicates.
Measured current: 320 A
